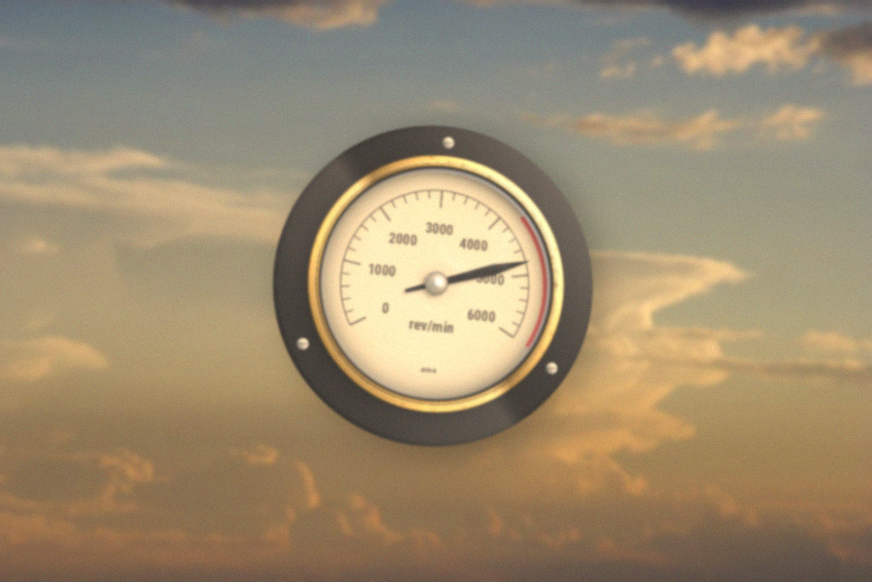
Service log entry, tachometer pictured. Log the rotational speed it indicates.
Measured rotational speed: 4800 rpm
